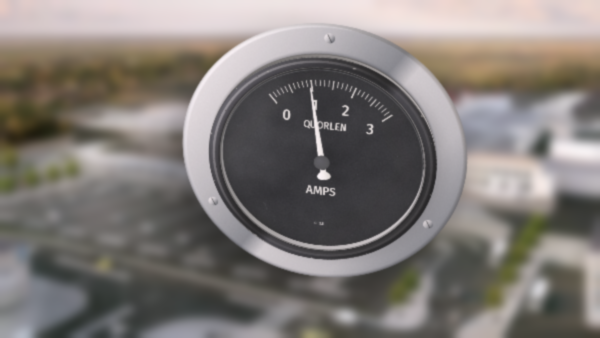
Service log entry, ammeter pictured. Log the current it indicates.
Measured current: 1 A
